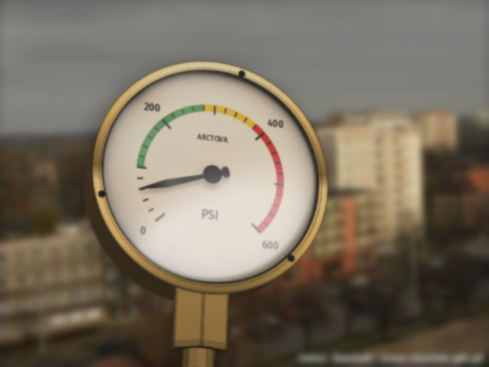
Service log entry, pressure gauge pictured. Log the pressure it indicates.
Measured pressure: 60 psi
